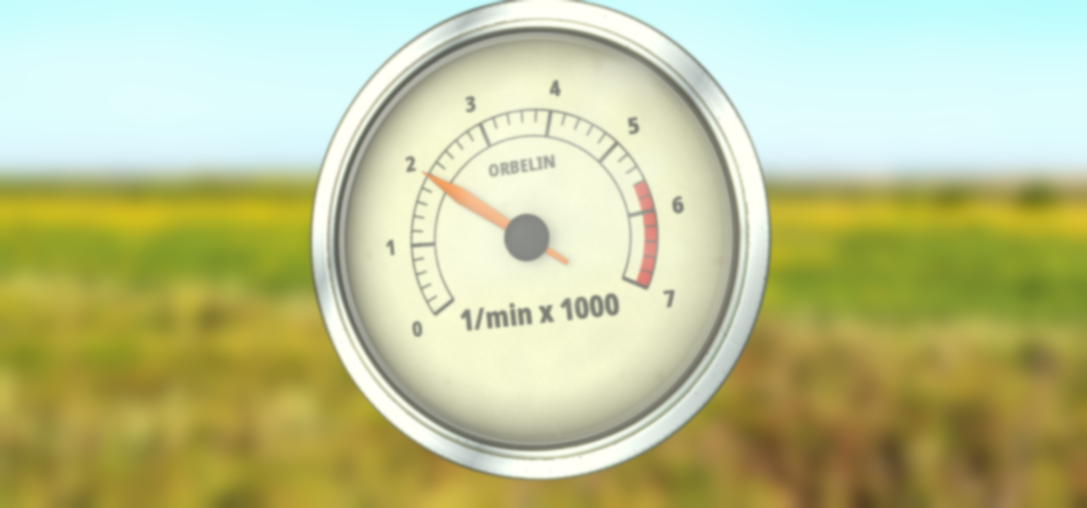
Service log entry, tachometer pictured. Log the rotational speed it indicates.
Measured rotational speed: 2000 rpm
